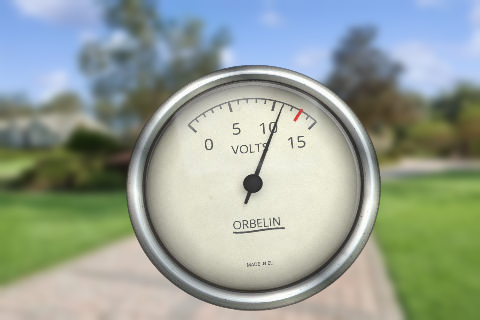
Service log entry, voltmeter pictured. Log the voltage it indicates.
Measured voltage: 11 V
